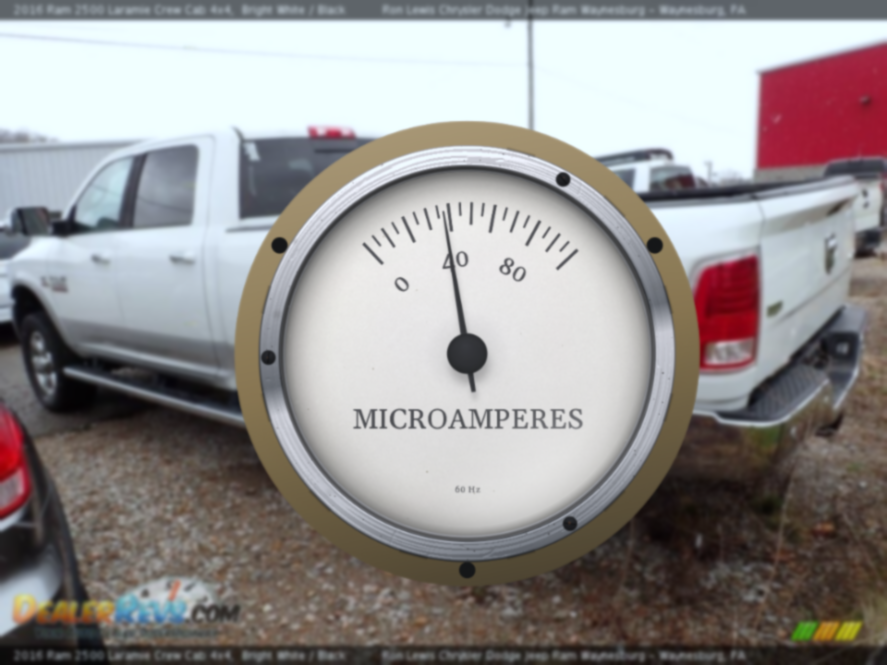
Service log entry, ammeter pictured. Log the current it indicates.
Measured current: 37.5 µA
